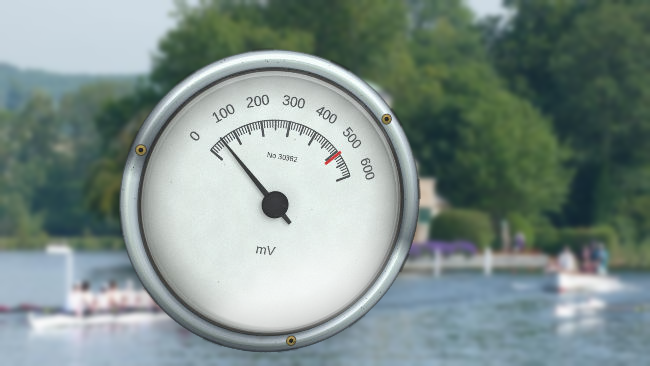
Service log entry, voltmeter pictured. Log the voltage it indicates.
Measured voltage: 50 mV
